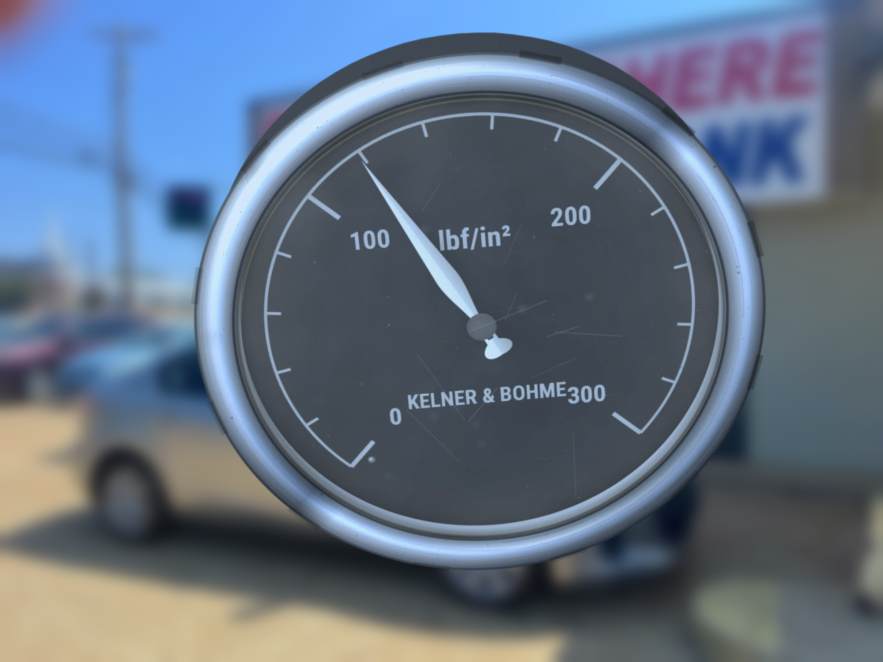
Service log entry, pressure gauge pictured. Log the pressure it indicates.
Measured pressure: 120 psi
